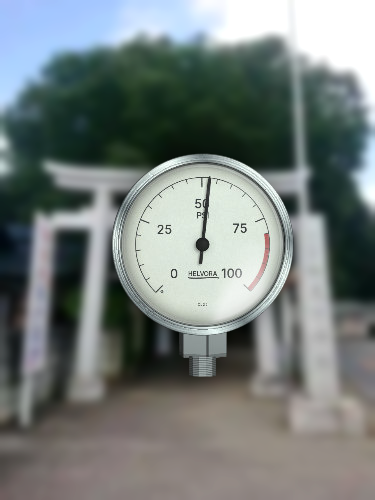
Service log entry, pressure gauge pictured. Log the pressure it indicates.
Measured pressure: 52.5 psi
